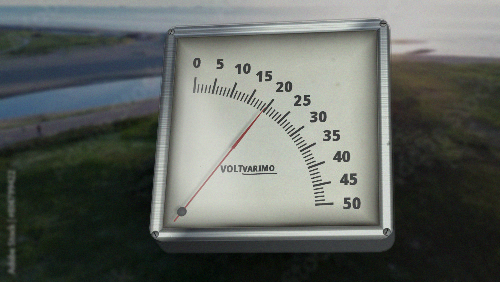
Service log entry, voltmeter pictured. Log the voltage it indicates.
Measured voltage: 20 V
